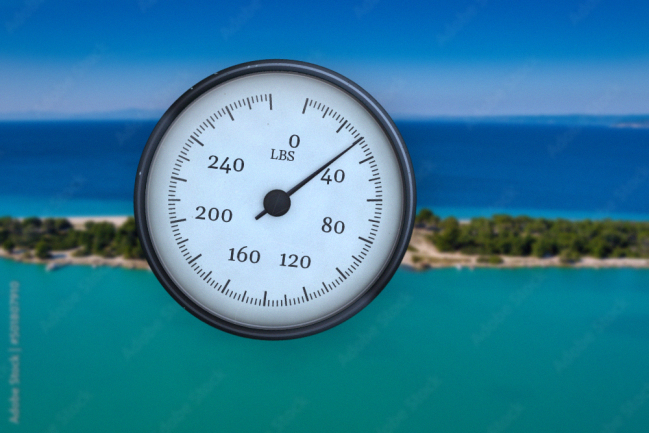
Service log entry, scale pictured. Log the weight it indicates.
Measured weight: 30 lb
